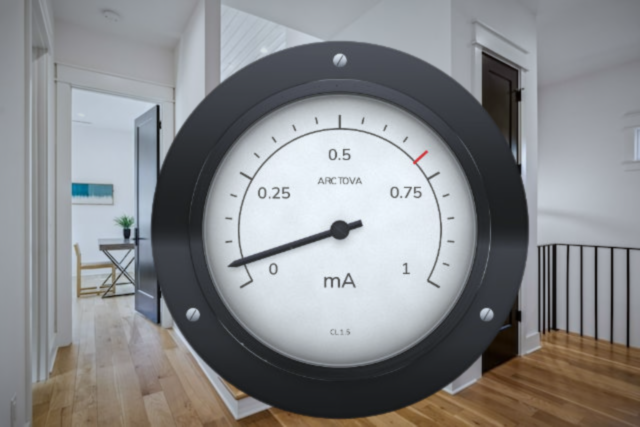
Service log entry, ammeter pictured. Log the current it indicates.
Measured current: 0.05 mA
